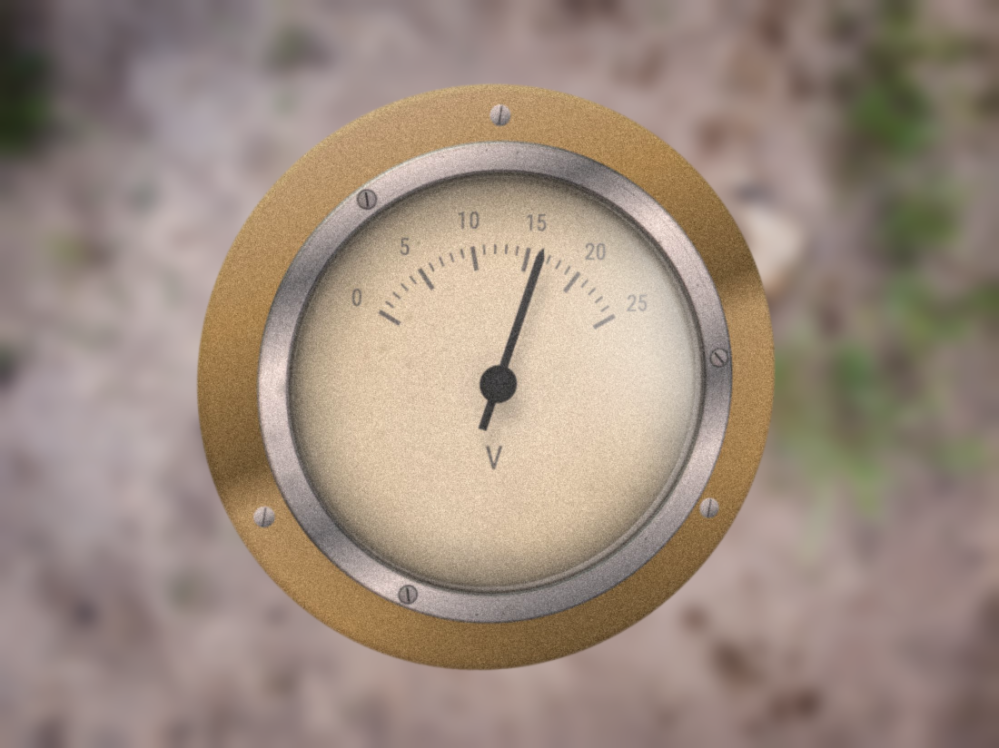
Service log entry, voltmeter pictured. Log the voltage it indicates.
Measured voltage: 16 V
